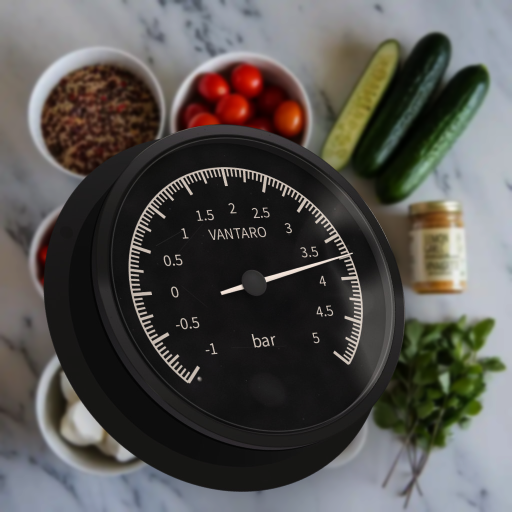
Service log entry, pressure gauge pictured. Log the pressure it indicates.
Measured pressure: 3.75 bar
